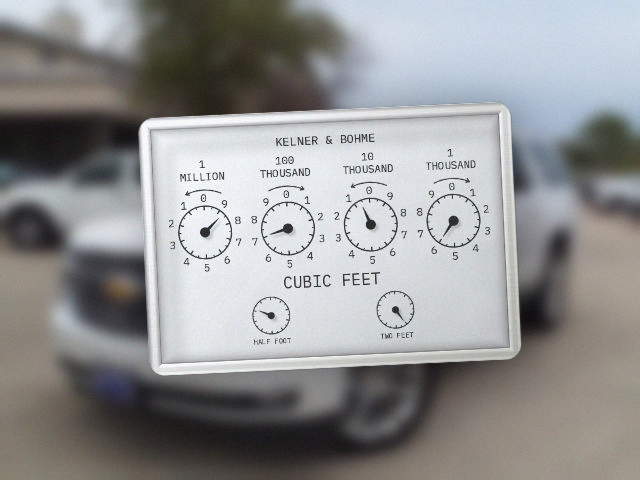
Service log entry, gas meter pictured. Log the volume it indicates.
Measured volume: 870600 ft³
